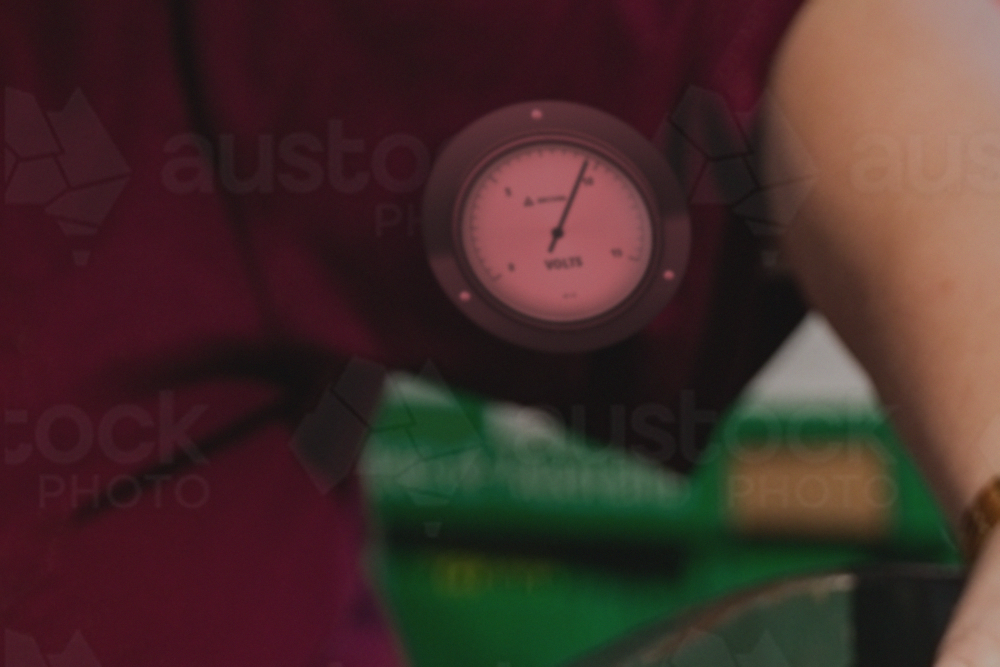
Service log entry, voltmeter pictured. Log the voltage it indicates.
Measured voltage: 9.5 V
